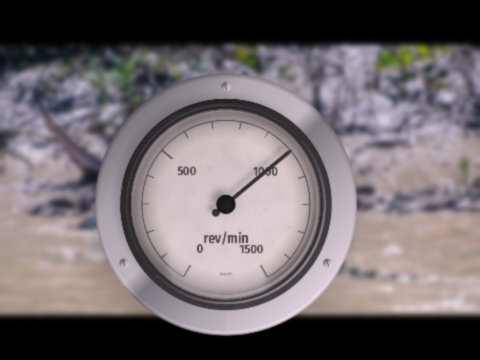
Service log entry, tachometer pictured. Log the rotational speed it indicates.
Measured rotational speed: 1000 rpm
